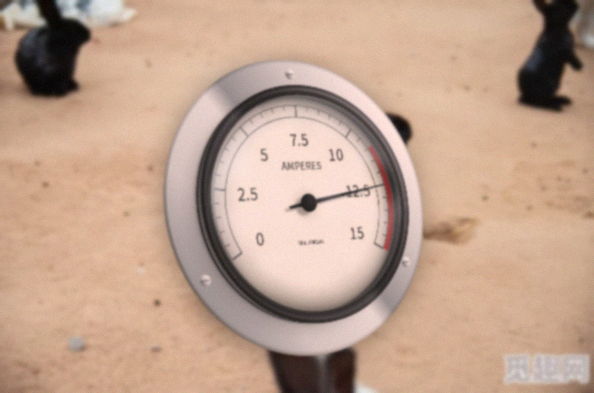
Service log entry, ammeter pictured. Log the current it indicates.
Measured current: 12.5 A
